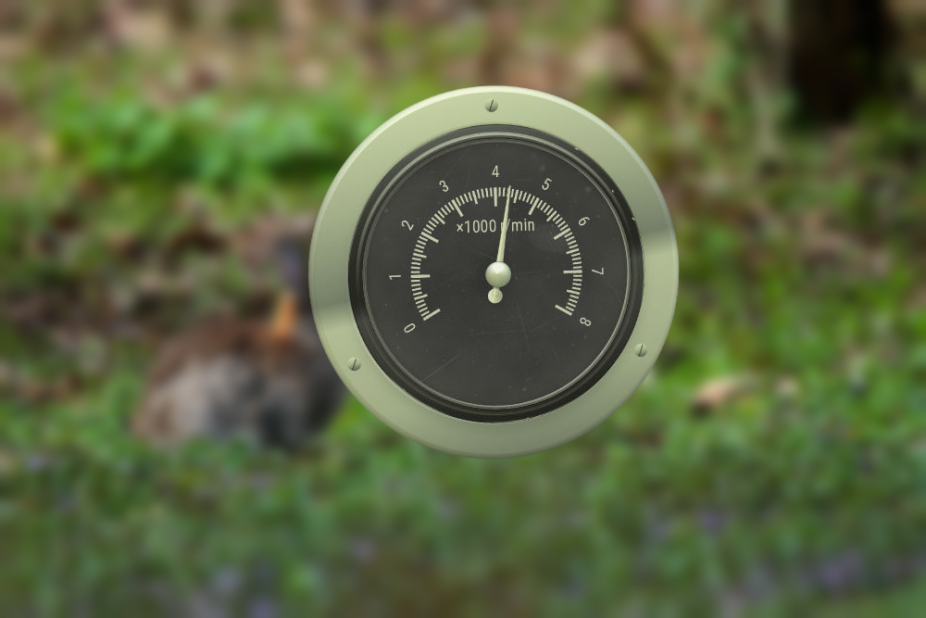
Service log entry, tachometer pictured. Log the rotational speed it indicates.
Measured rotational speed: 4300 rpm
